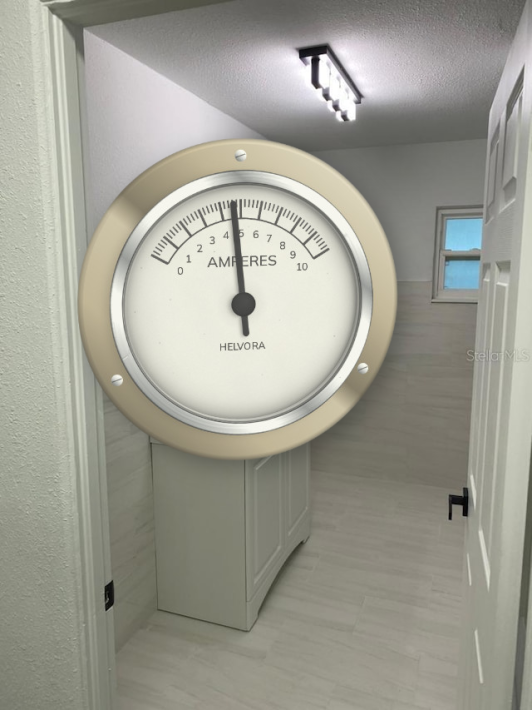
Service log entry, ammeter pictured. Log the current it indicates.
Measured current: 4.6 A
